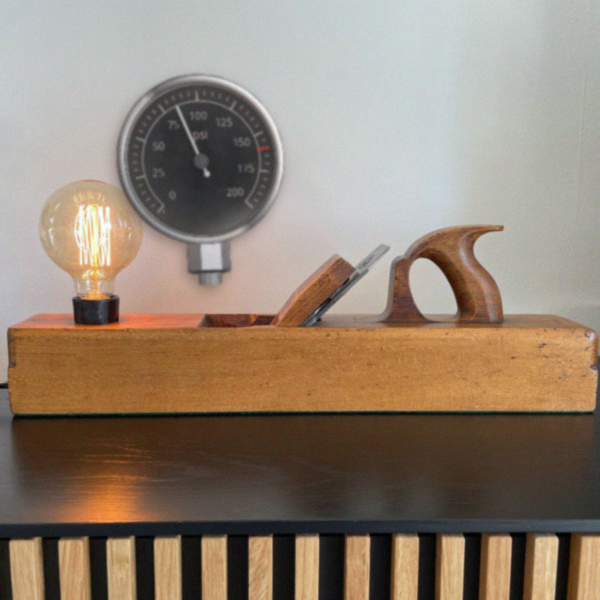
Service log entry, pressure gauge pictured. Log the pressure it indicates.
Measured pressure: 85 psi
